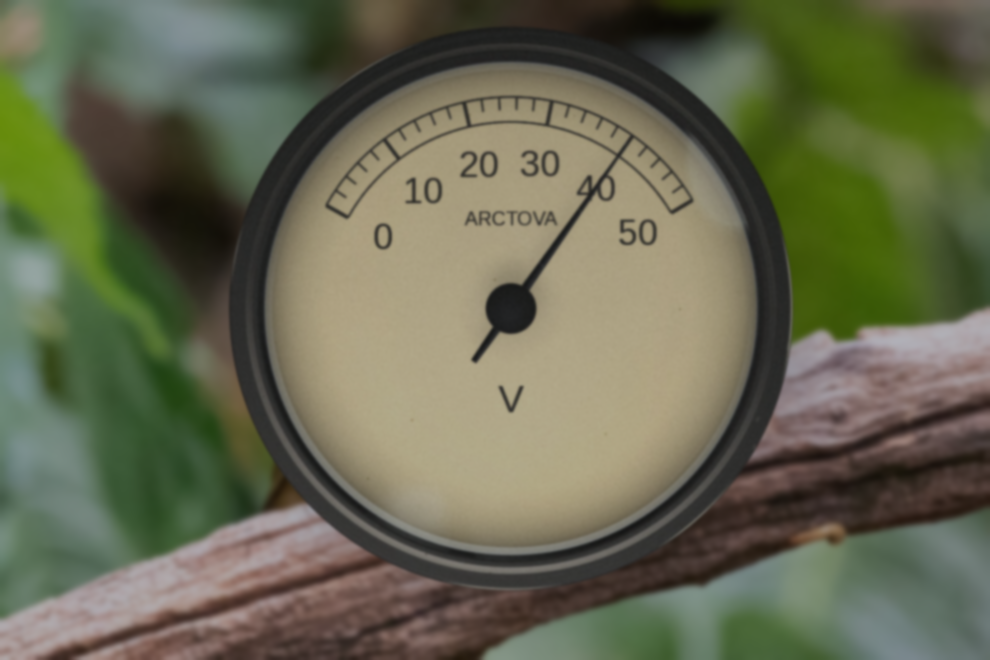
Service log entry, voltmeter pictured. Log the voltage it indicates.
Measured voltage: 40 V
